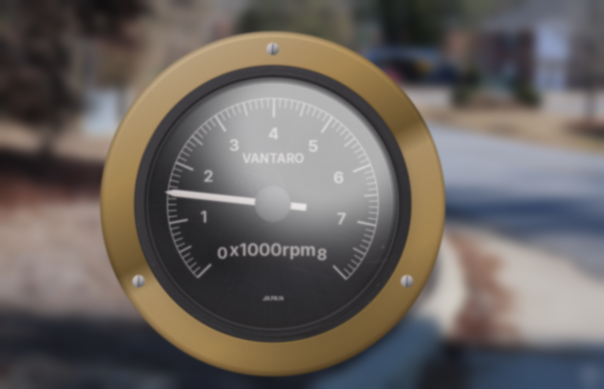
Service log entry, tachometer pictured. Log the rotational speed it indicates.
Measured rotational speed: 1500 rpm
